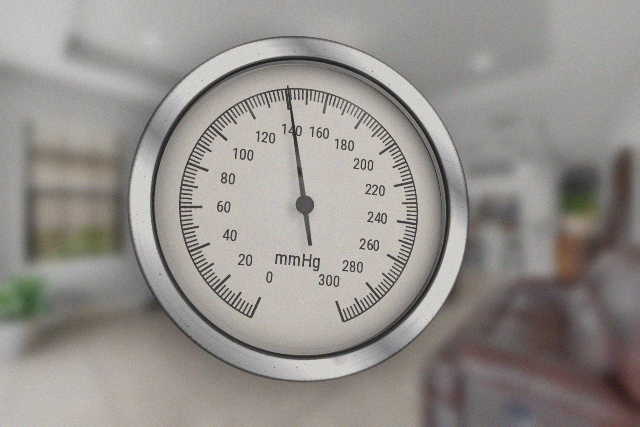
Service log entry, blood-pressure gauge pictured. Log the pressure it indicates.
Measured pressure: 140 mmHg
